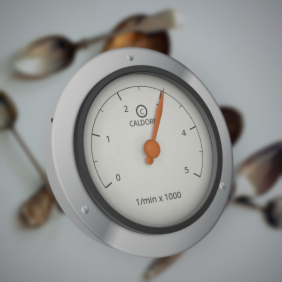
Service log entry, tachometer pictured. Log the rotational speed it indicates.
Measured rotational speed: 3000 rpm
